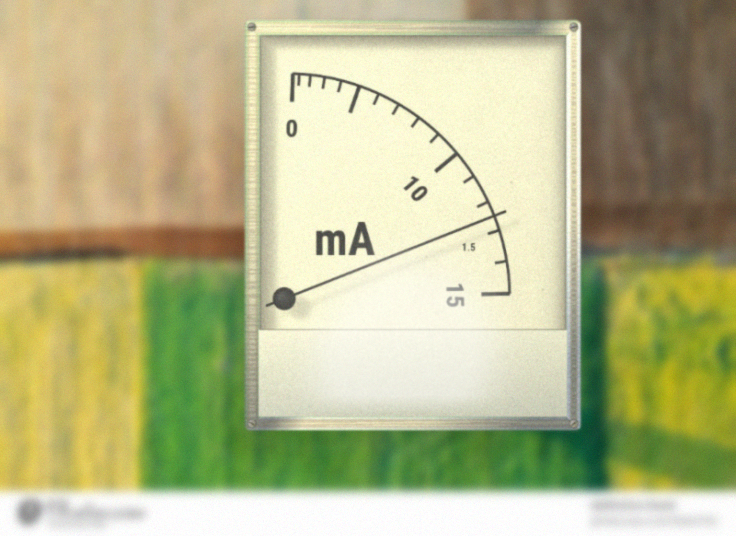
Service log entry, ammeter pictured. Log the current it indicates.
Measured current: 12.5 mA
